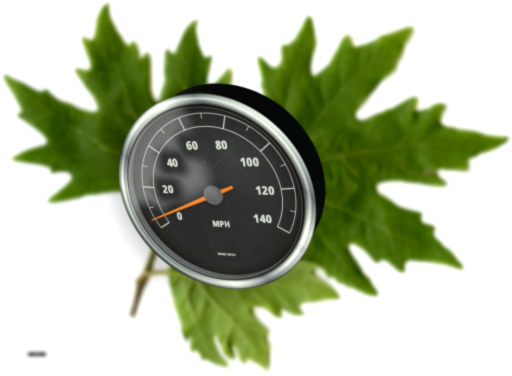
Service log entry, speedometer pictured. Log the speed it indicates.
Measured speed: 5 mph
